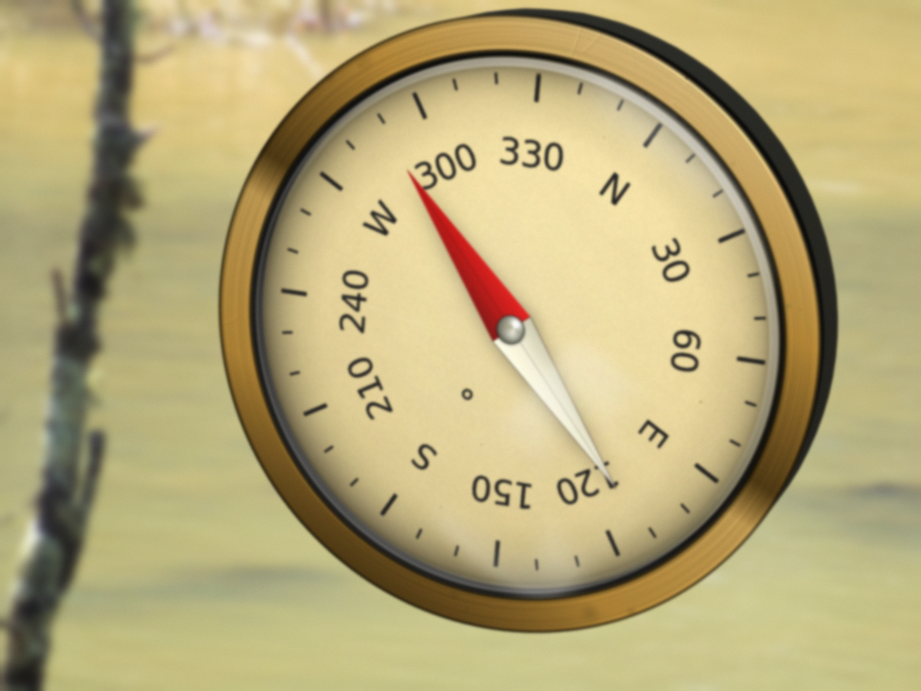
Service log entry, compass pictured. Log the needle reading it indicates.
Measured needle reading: 290 °
